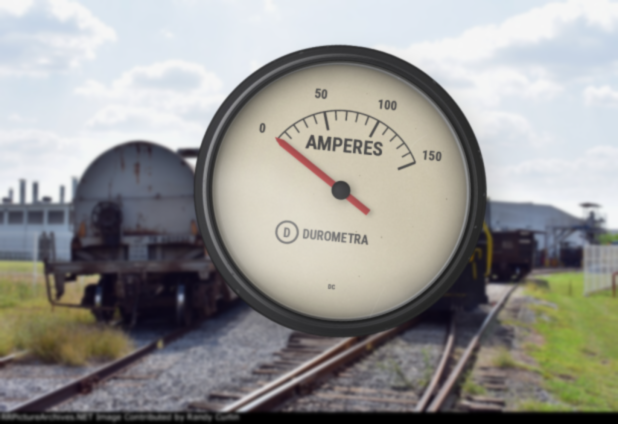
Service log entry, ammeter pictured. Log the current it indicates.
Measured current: 0 A
